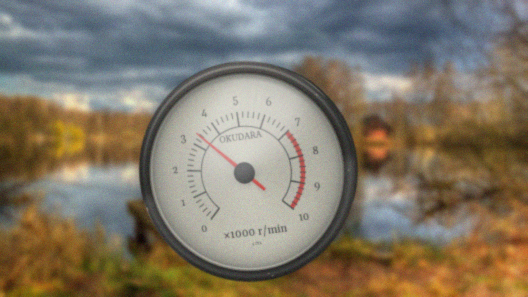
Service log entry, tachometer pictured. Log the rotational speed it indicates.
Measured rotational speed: 3400 rpm
